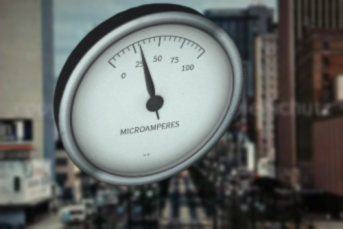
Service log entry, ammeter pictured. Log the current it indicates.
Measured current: 30 µA
